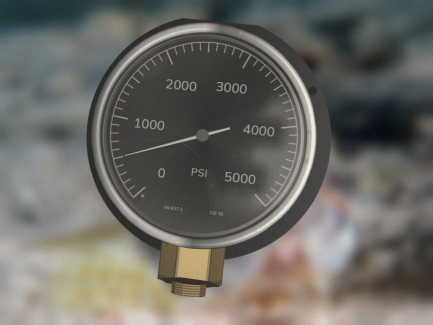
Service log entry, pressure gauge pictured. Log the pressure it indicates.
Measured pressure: 500 psi
